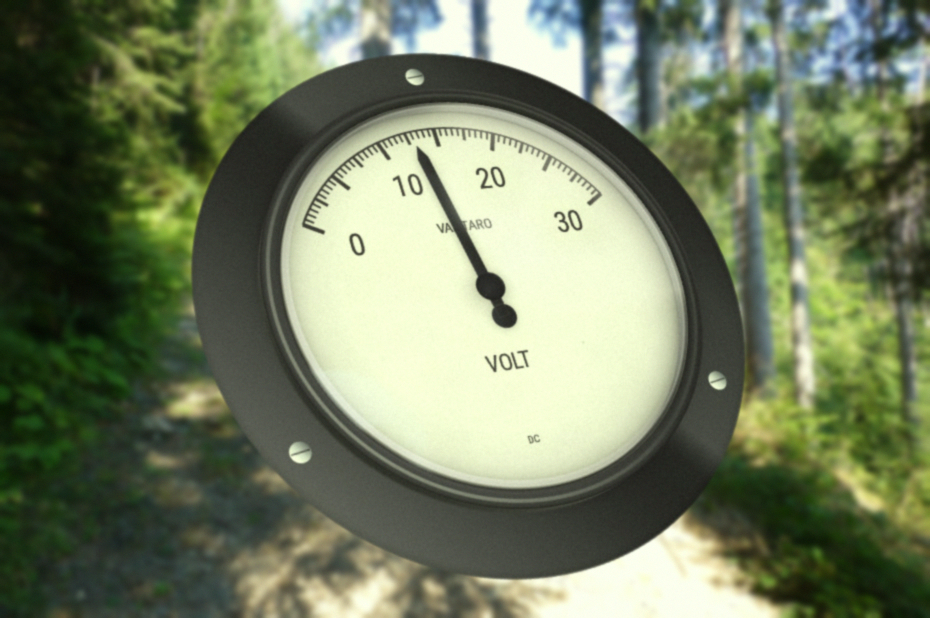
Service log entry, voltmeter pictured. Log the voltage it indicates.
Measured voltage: 12.5 V
